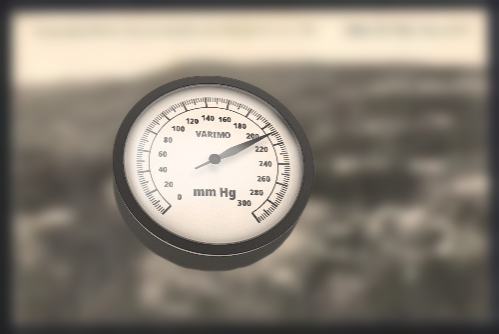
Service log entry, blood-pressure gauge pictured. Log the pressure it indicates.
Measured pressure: 210 mmHg
